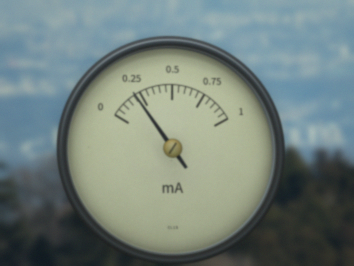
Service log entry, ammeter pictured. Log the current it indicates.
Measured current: 0.2 mA
